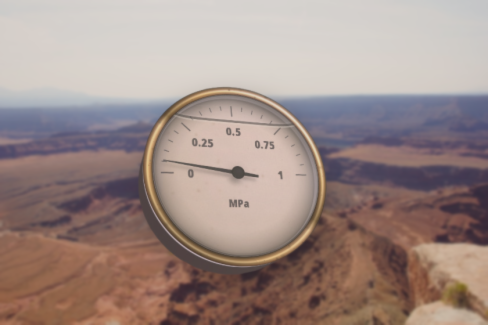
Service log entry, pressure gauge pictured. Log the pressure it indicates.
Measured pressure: 0.05 MPa
